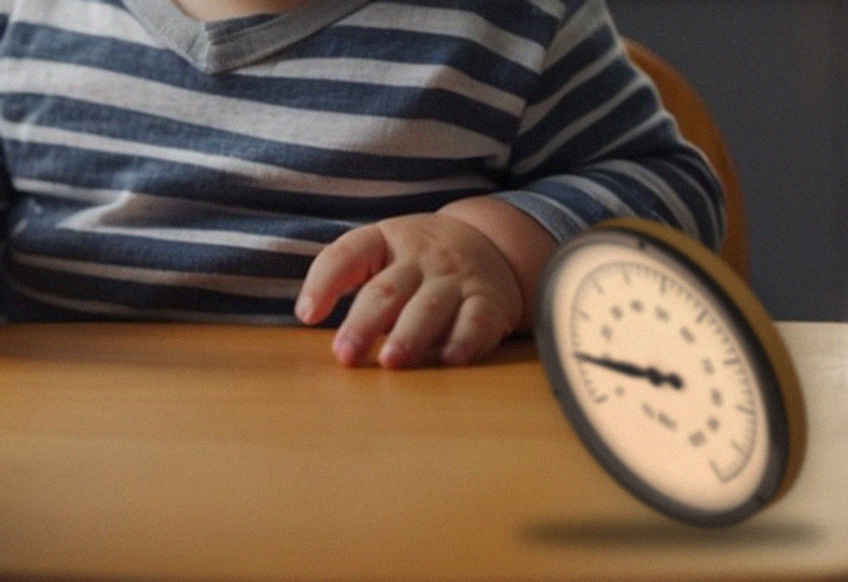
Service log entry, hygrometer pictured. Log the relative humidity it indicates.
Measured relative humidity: 10 %
